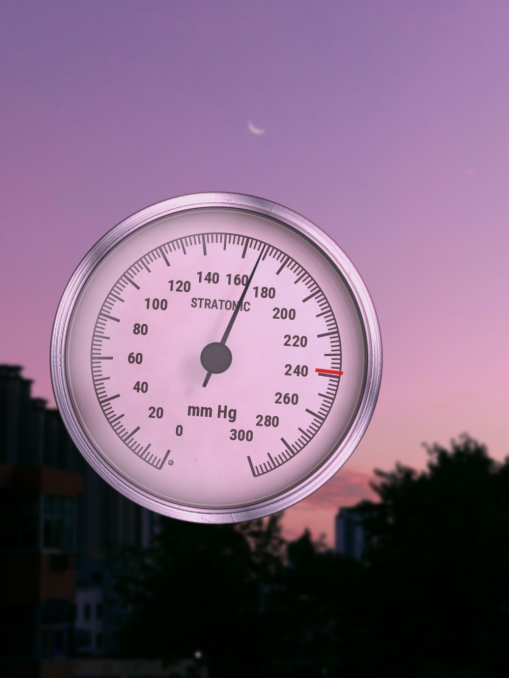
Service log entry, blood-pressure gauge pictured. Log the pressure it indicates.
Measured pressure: 168 mmHg
